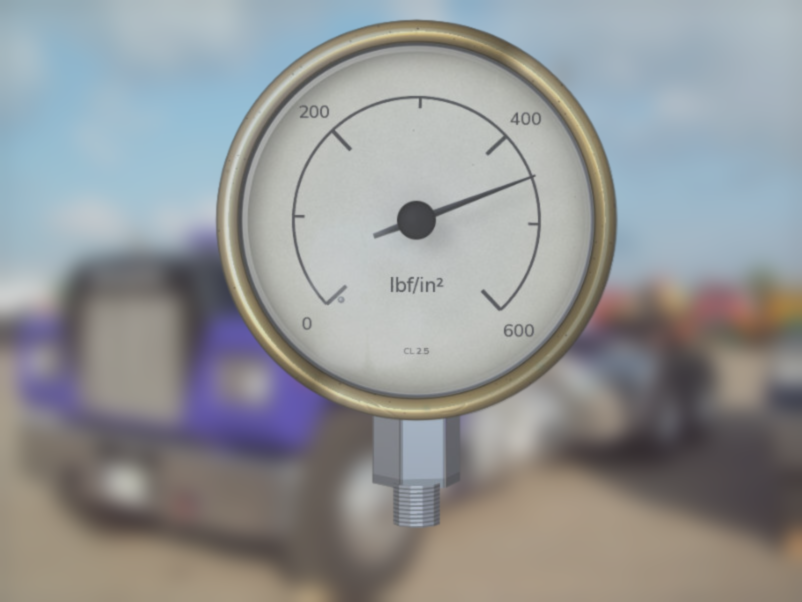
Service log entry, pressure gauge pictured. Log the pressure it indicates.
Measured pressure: 450 psi
